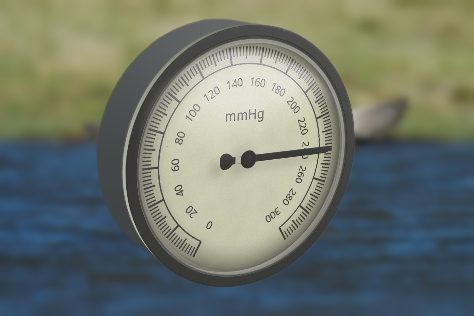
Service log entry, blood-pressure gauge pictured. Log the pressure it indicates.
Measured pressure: 240 mmHg
